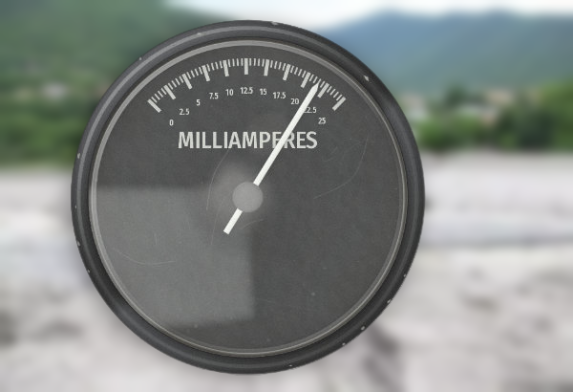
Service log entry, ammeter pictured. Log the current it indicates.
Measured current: 21.5 mA
